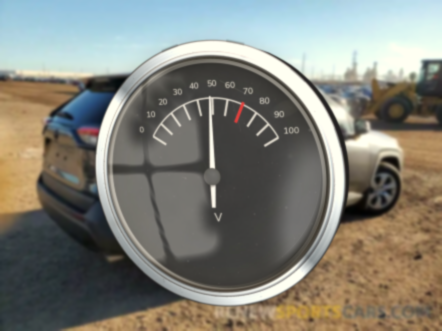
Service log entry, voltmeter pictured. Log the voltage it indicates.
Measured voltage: 50 V
